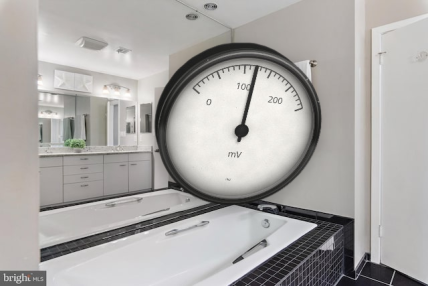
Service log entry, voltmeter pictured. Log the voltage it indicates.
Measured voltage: 120 mV
